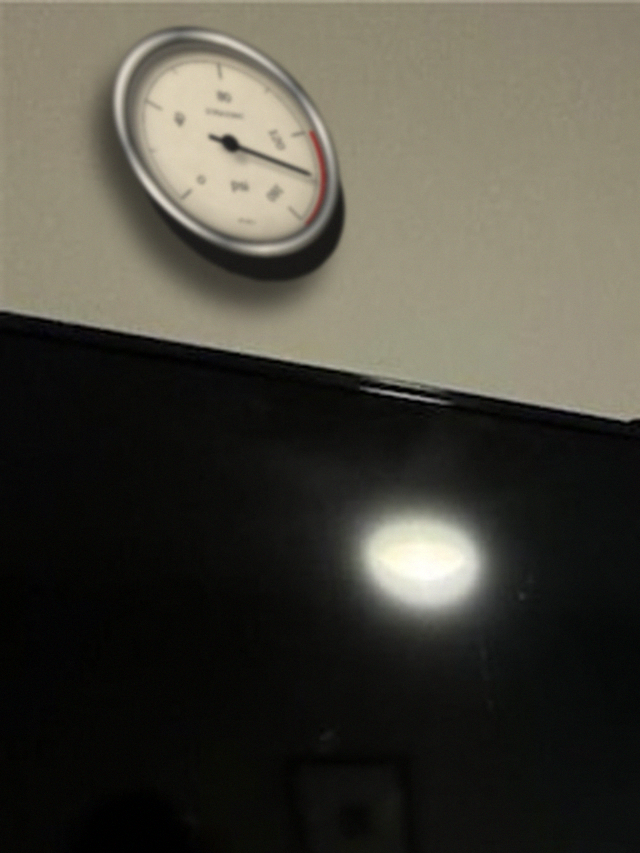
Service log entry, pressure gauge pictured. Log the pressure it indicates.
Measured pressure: 140 psi
